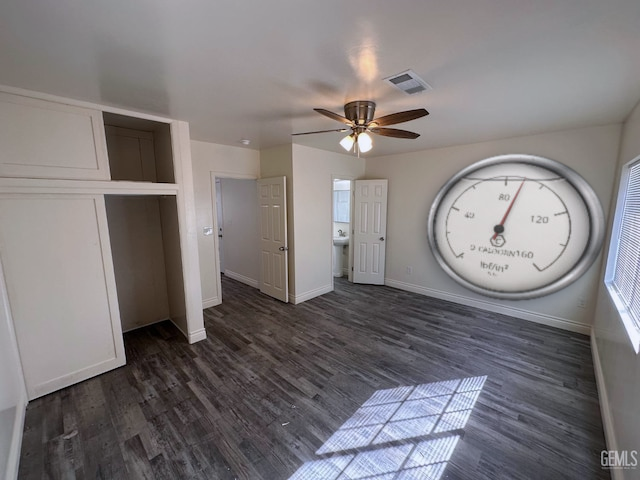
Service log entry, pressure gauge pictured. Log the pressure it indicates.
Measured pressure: 90 psi
